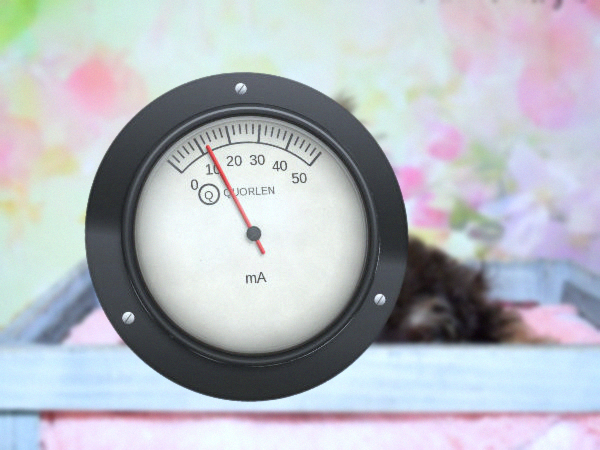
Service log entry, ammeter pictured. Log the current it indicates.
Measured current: 12 mA
